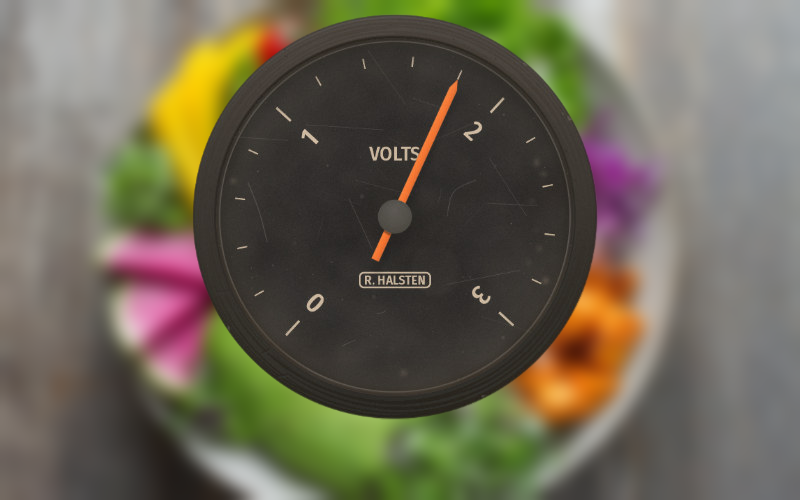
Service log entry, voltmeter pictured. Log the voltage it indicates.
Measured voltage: 1.8 V
